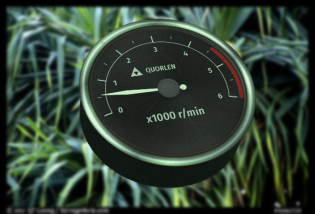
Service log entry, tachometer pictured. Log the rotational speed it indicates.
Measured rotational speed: 500 rpm
